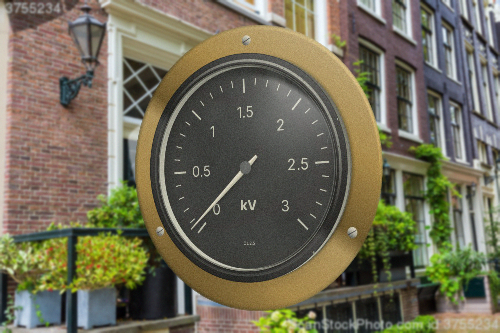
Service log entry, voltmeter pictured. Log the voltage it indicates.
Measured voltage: 0.05 kV
